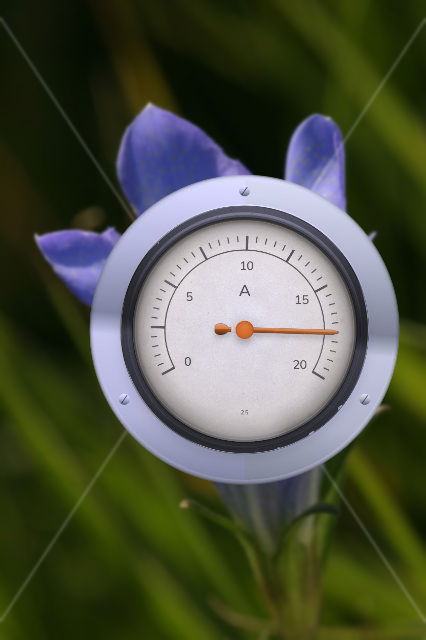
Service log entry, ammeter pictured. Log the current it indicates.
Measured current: 17.5 A
